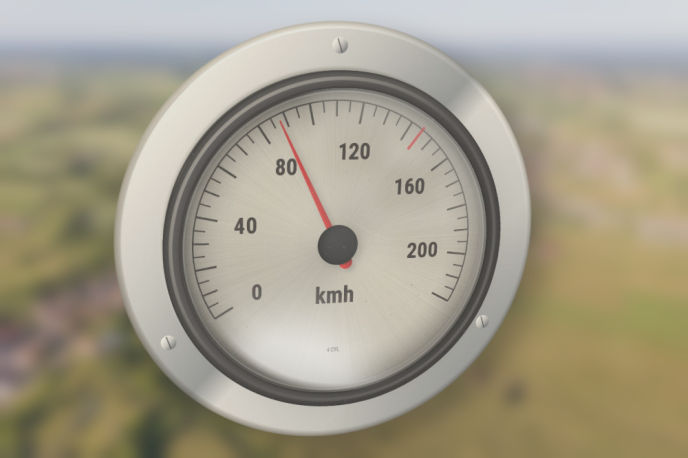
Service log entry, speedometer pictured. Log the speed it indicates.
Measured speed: 87.5 km/h
